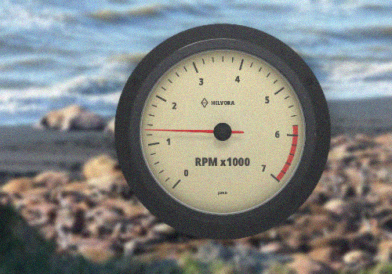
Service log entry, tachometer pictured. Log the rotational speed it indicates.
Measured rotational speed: 1300 rpm
